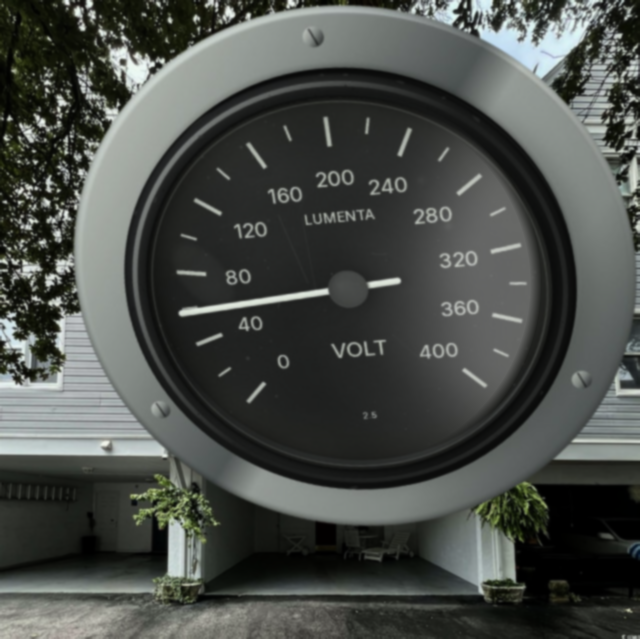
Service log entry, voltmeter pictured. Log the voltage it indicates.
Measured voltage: 60 V
